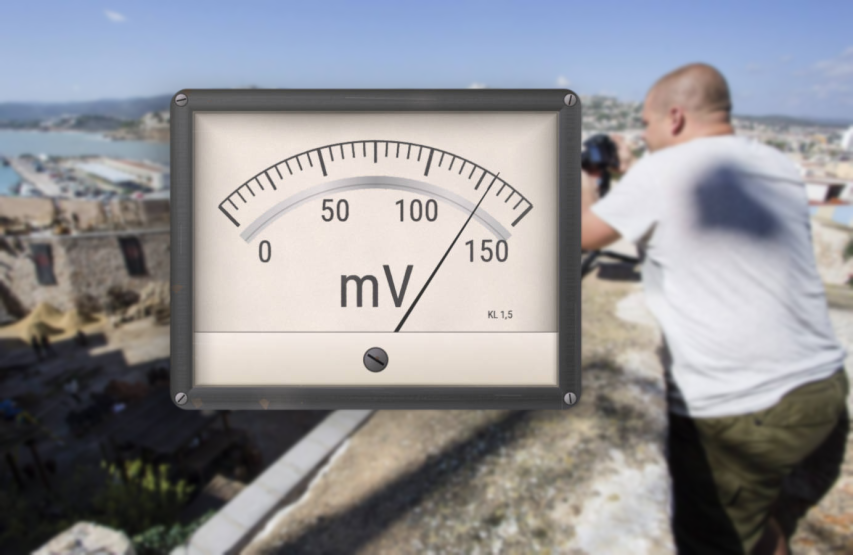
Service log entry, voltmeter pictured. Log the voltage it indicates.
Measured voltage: 130 mV
